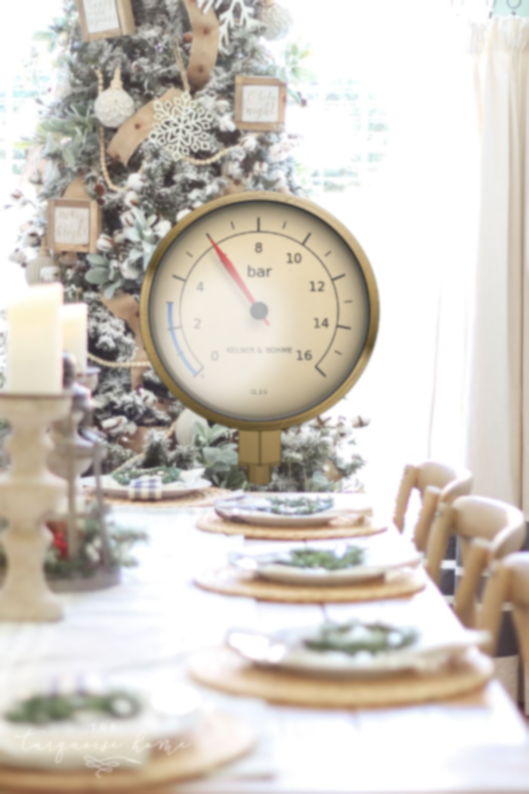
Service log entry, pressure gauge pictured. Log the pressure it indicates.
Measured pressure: 6 bar
